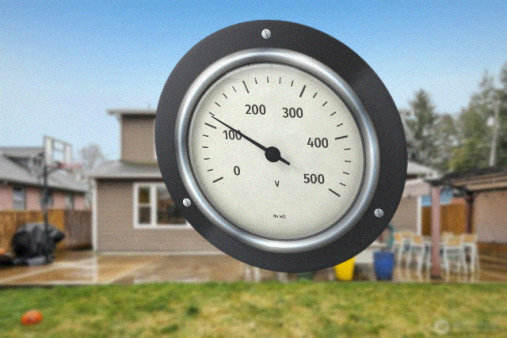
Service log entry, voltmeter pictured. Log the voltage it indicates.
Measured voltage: 120 V
